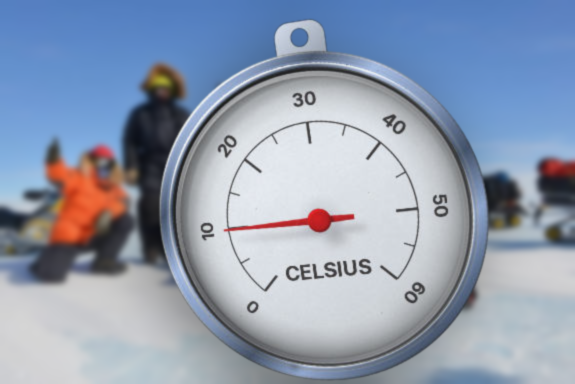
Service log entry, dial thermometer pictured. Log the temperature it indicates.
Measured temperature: 10 °C
